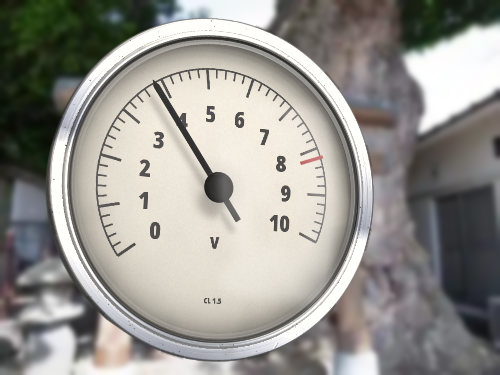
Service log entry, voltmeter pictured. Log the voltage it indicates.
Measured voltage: 3.8 V
